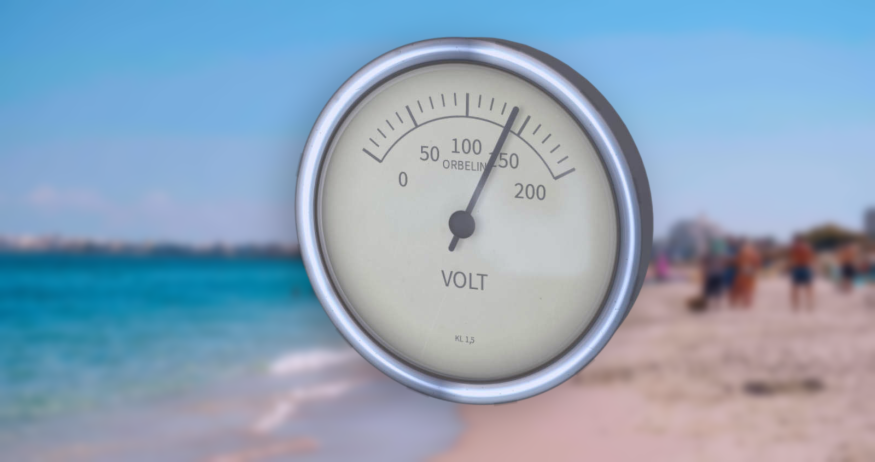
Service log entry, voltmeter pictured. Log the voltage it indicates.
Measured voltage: 140 V
